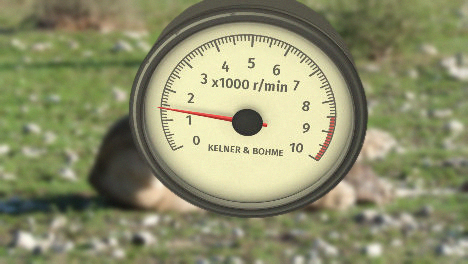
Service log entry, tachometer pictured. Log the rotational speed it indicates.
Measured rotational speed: 1500 rpm
